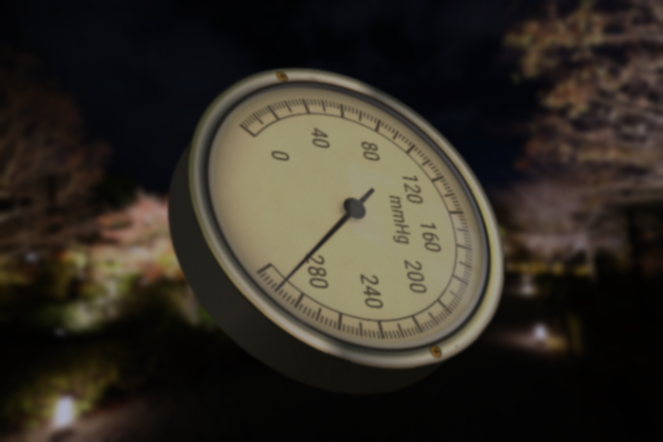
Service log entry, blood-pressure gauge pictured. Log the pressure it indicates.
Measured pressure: 290 mmHg
